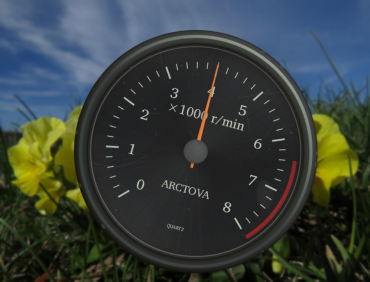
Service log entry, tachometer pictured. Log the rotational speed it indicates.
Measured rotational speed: 4000 rpm
